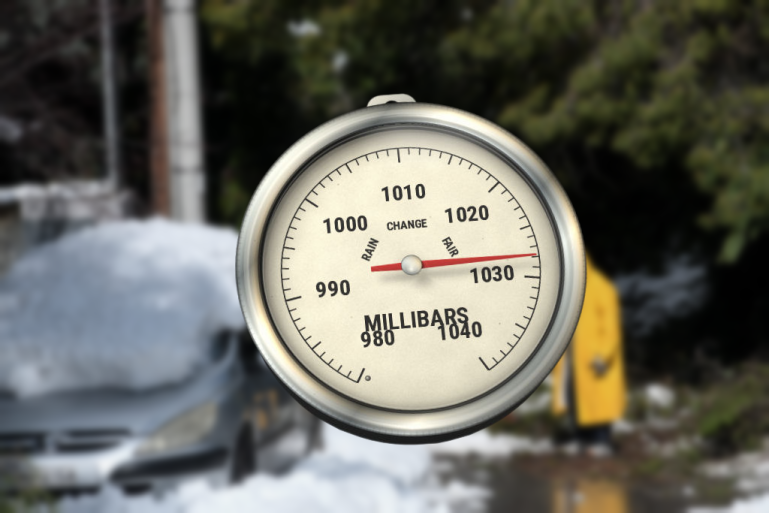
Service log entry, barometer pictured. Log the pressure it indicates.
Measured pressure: 1028 mbar
